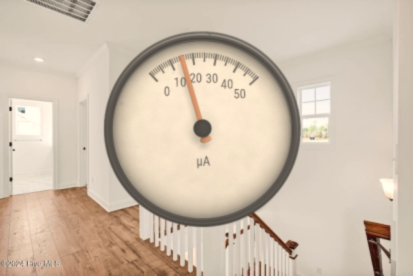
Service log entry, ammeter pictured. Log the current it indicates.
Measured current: 15 µA
